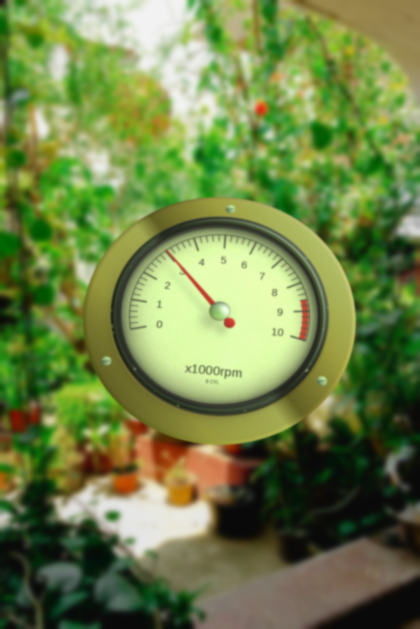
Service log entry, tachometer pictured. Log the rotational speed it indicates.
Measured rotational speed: 3000 rpm
